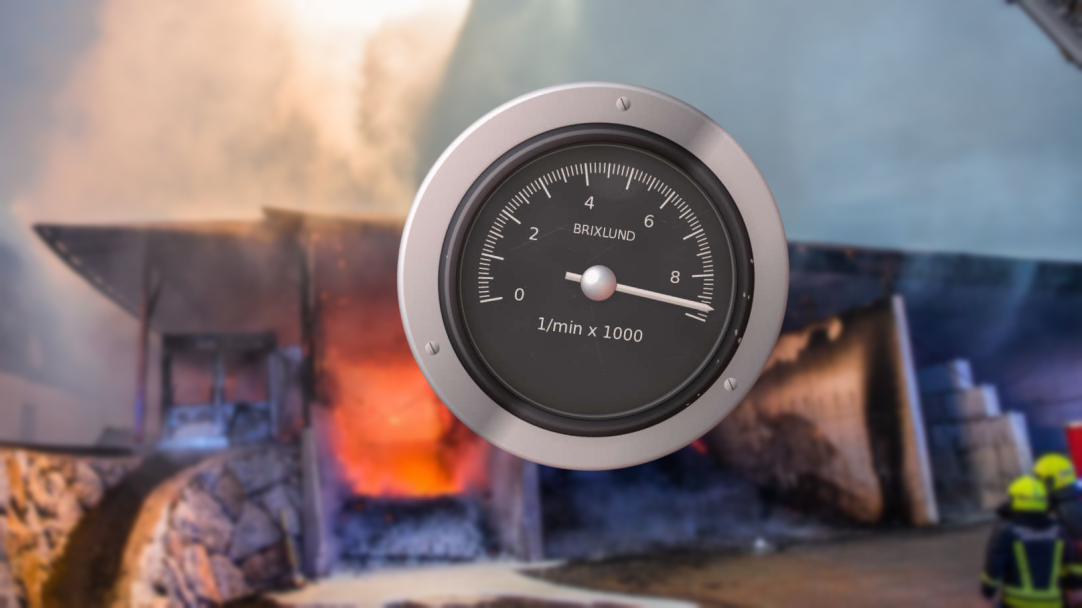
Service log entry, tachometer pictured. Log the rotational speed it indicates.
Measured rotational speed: 8700 rpm
